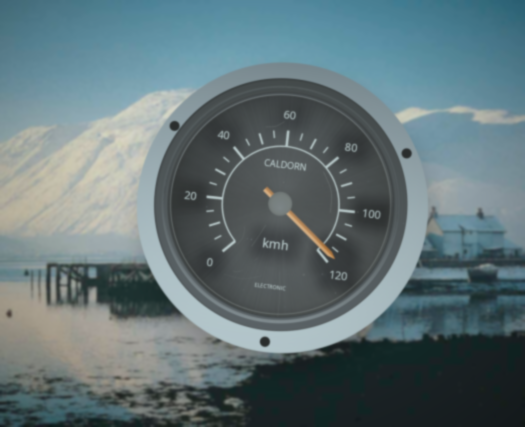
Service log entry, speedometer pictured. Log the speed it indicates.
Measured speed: 117.5 km/h
